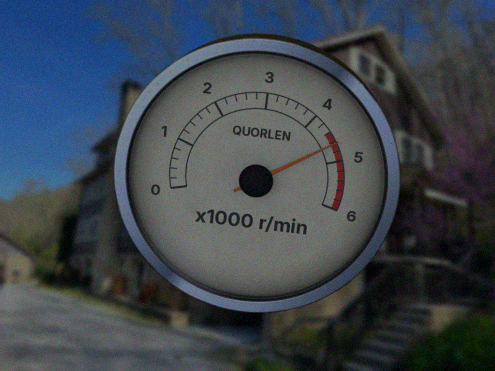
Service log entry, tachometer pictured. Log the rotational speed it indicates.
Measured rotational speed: 4600 rpm
